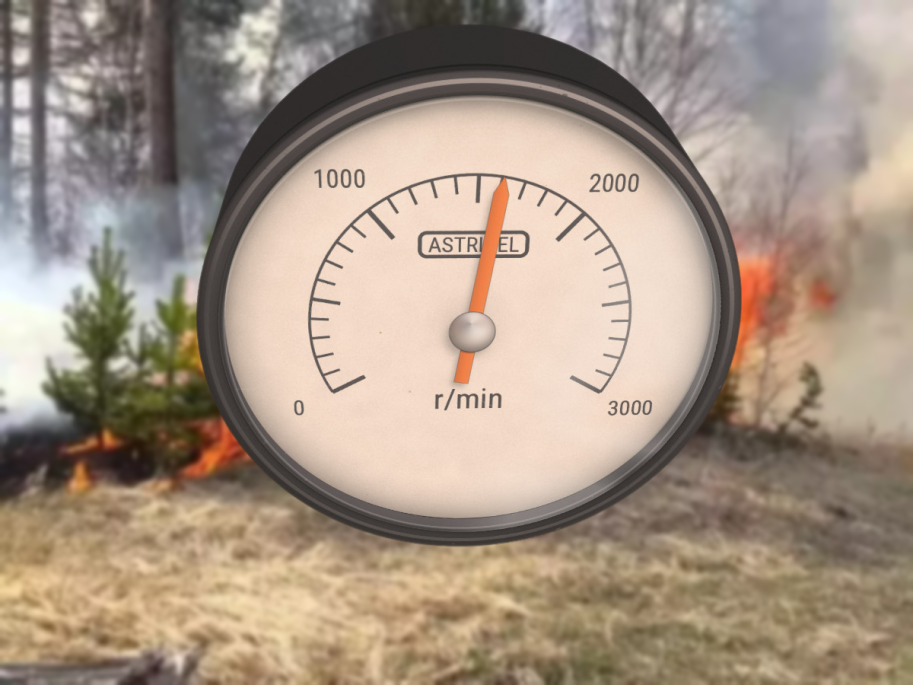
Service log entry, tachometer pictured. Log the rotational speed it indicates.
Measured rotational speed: 1600 rpm
